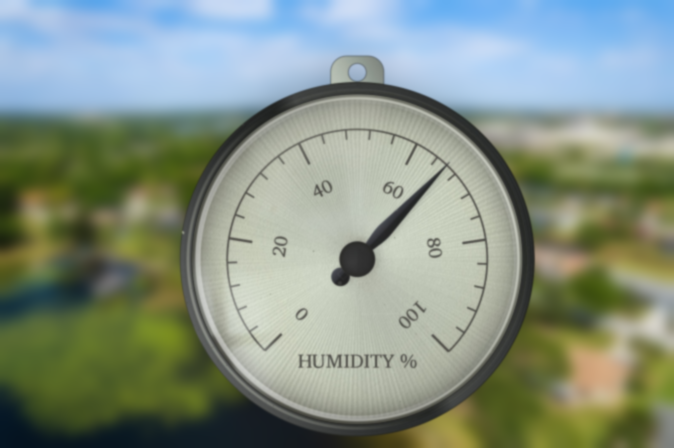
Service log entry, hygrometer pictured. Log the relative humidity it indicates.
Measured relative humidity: 66 %
